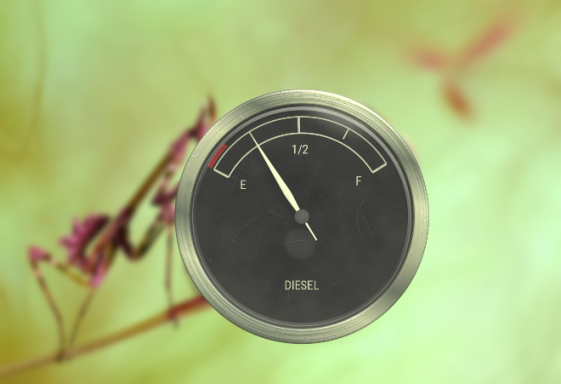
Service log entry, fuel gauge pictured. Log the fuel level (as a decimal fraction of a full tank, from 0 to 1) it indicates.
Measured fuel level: 0.25
